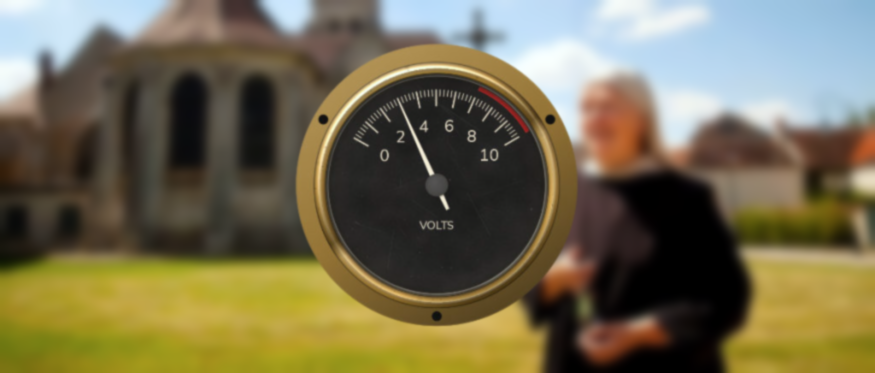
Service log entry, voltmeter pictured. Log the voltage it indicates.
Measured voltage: 3 V
